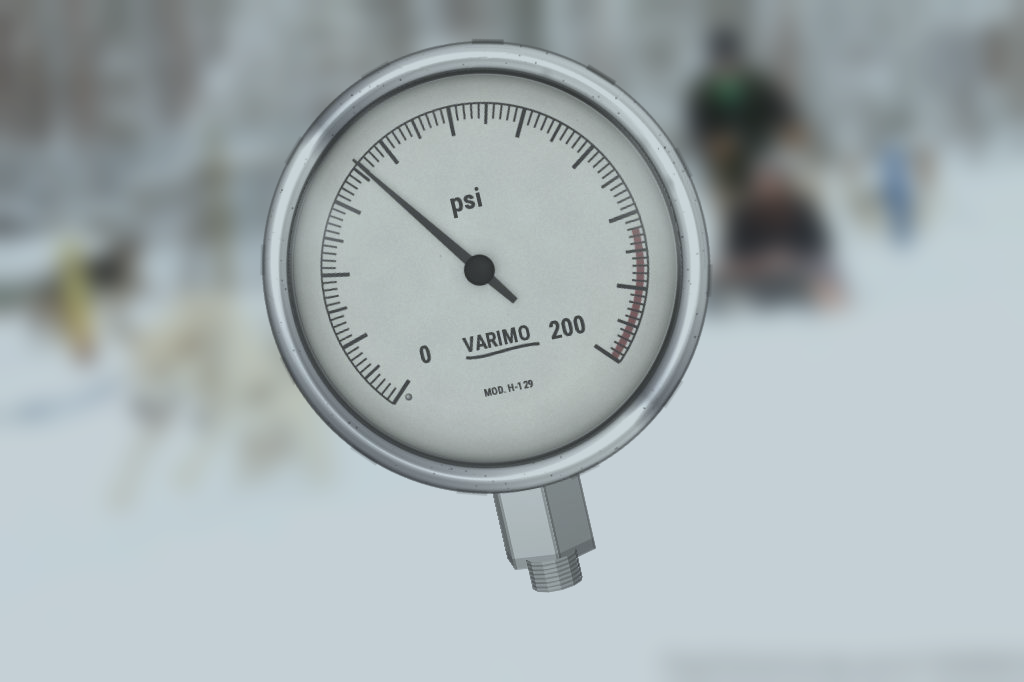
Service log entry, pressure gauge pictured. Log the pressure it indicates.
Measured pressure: 72 psi
